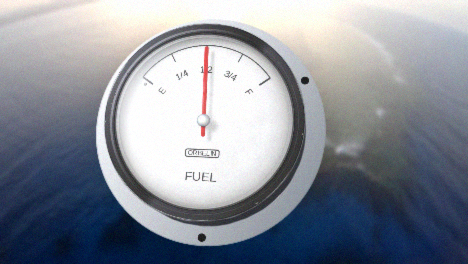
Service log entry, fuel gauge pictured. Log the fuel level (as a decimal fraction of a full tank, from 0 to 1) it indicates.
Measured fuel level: 0.5
